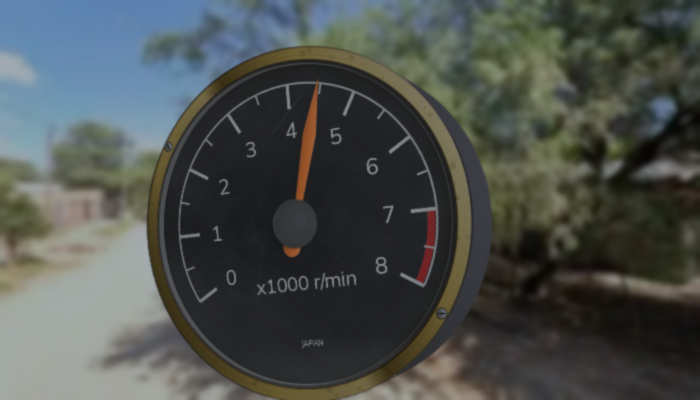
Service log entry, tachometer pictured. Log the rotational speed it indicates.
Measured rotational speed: 4500 rpm
